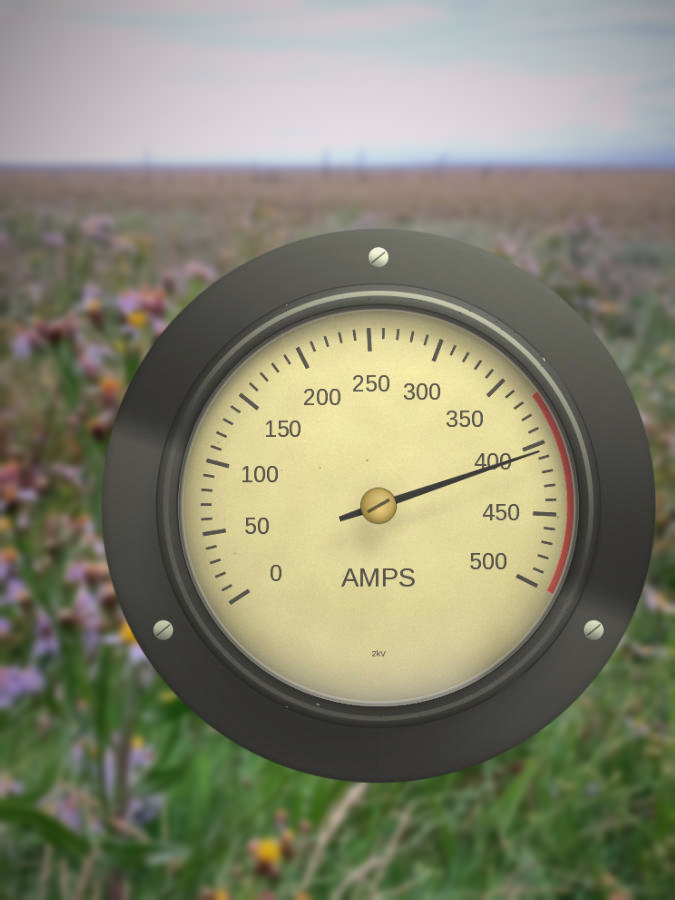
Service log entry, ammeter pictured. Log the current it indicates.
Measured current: 405 A
